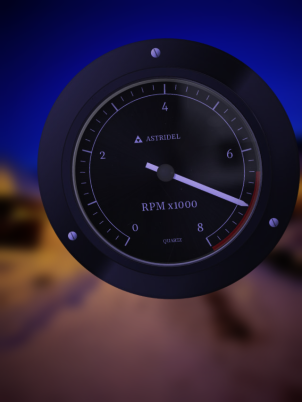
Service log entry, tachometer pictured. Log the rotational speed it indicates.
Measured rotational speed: 7000 rpm
